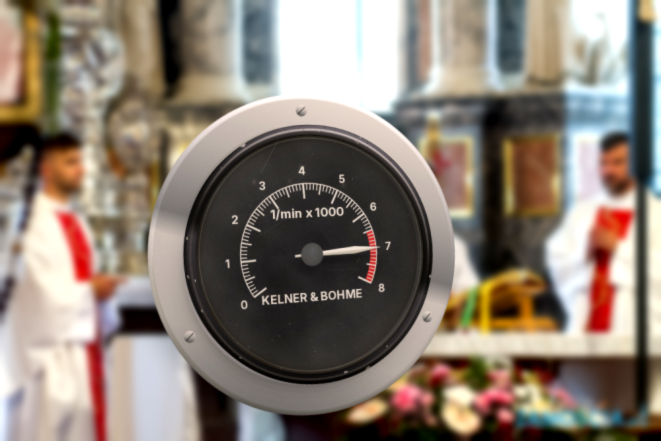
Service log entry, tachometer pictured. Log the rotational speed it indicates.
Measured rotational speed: 7000 rpm
